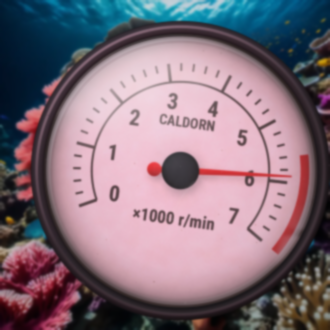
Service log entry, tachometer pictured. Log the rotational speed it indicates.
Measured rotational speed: 5900 rpm
